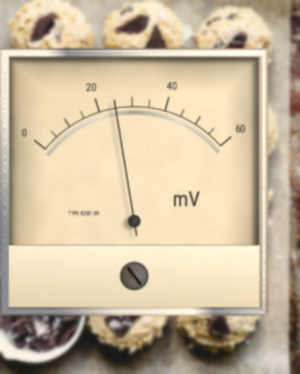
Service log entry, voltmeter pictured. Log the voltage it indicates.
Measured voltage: 25 mV
